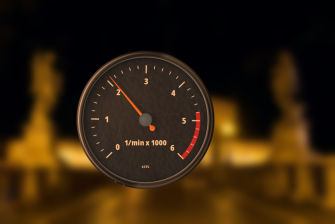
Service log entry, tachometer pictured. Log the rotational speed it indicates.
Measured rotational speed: 2100 rpm
